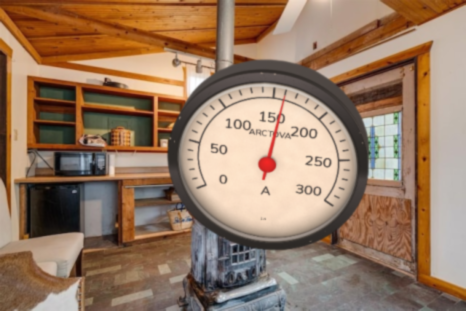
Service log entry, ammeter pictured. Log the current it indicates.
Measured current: 160 A
